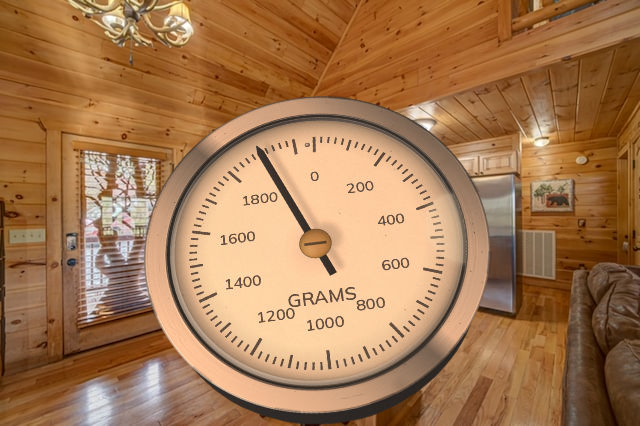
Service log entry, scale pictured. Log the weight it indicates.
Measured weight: 1900 g
